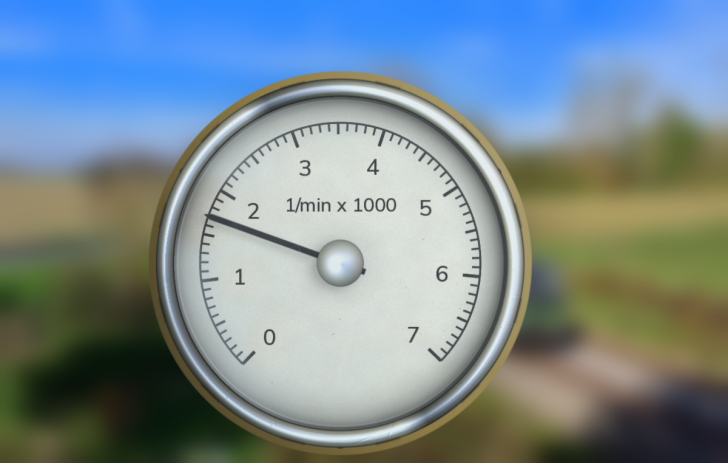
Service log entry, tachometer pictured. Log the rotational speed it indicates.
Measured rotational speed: 1700 rpm
